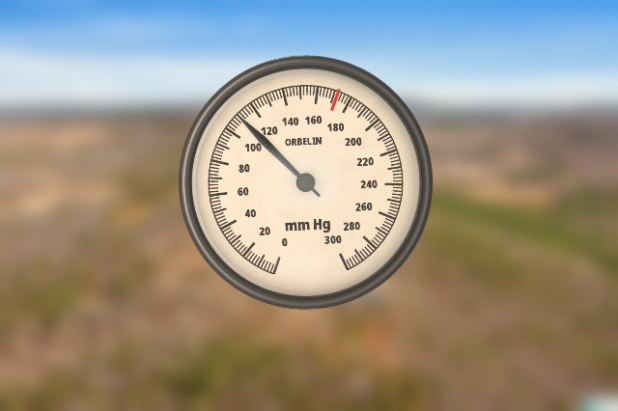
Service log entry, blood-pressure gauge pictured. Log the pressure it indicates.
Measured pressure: 110 mmHg
